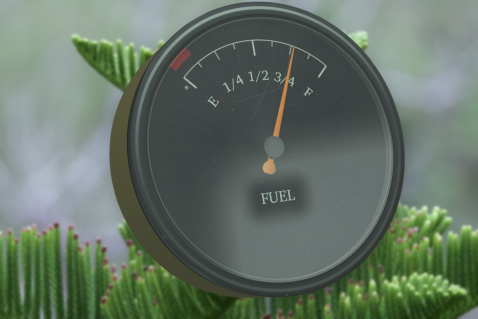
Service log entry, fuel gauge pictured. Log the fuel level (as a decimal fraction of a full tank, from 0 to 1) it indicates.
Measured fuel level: 0.75
